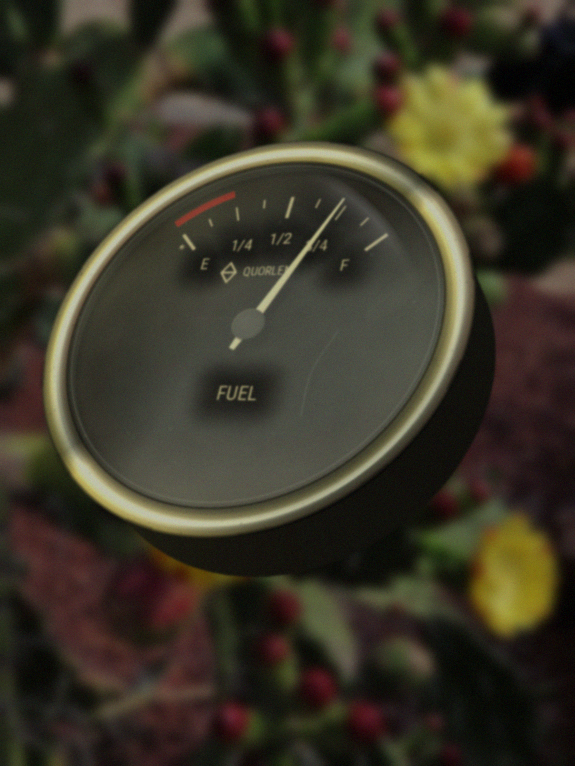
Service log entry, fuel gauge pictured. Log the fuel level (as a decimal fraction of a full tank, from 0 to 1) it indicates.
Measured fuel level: 0.75
